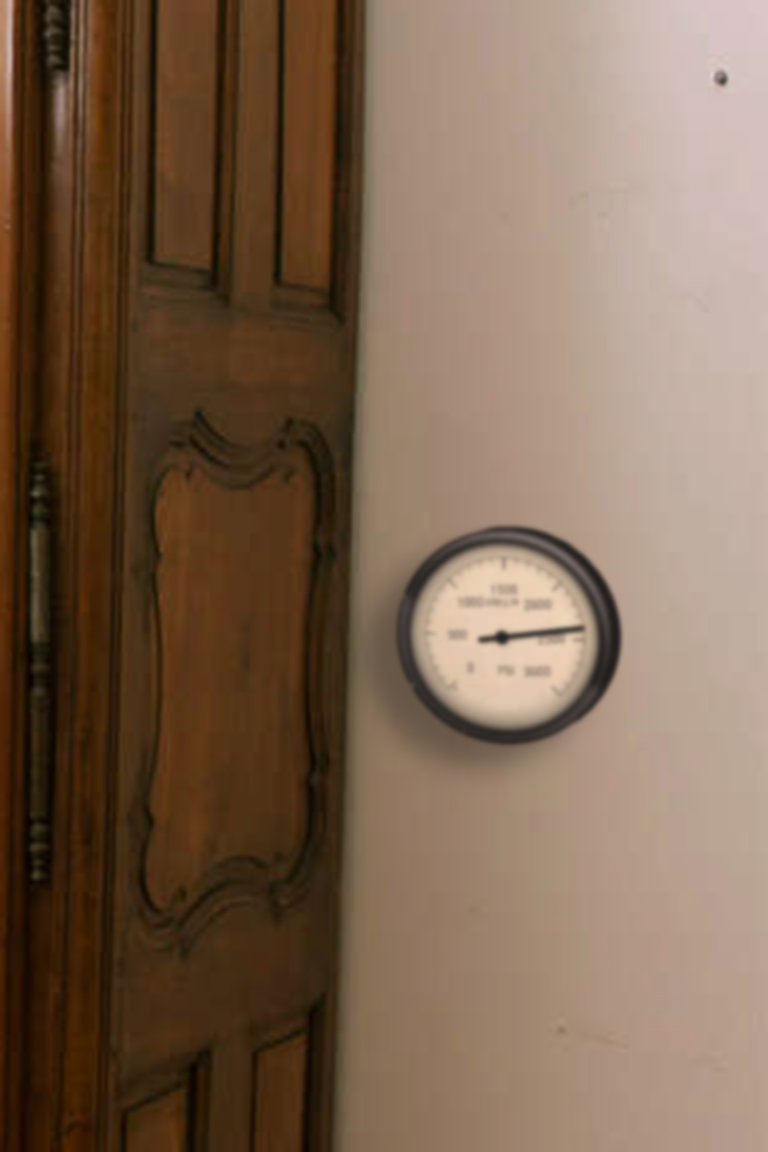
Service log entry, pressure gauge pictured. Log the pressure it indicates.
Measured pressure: 2400 psi
